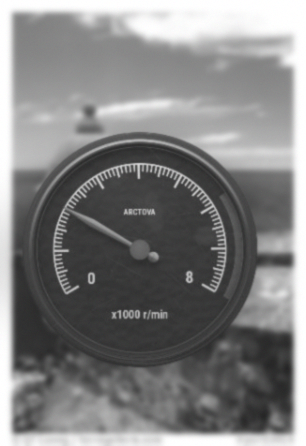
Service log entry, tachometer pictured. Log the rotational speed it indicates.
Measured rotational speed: 2000 rpm
